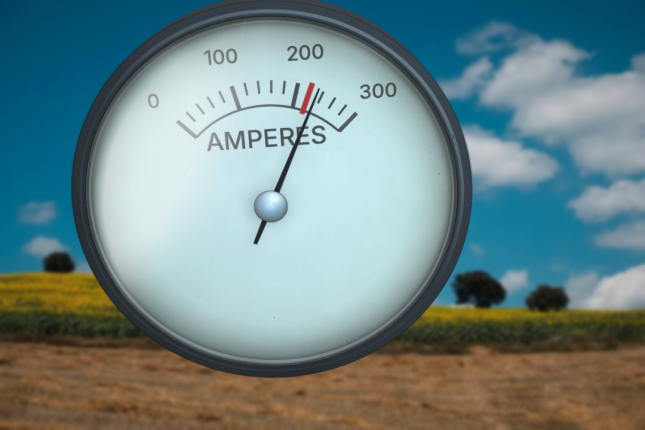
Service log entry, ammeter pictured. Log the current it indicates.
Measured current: 230 A
